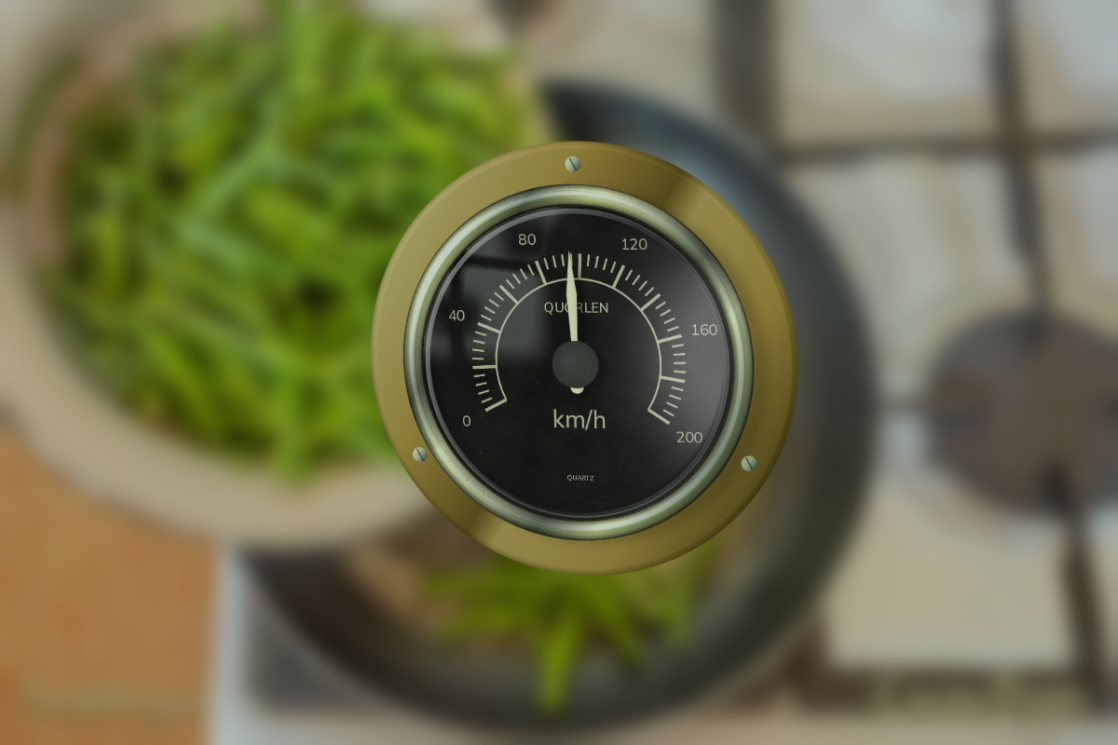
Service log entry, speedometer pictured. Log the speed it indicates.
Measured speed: 96 km/h
